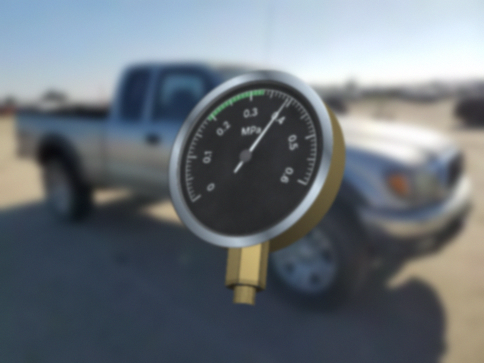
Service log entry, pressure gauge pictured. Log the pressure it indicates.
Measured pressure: 0.4 MPa
